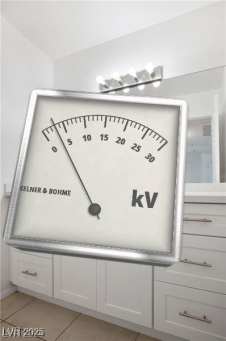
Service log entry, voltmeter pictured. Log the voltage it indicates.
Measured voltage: 3 kV
